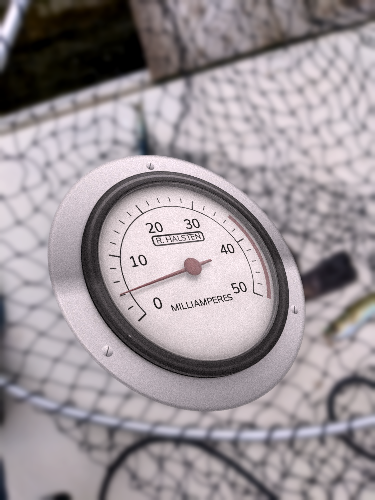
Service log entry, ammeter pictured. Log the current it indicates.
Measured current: 4 mA
